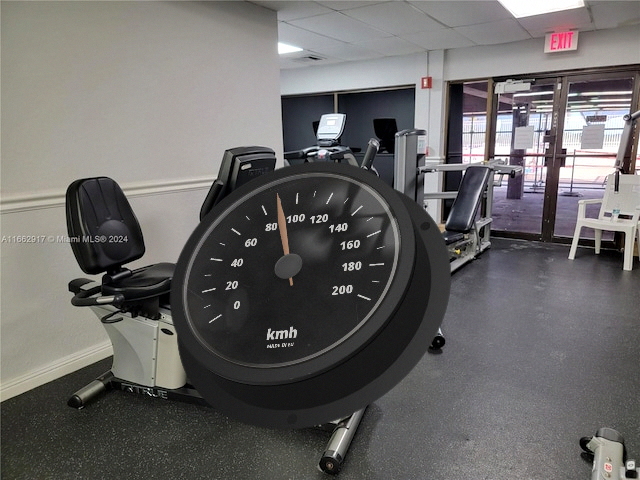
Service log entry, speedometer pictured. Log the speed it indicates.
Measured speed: 90 km/h
